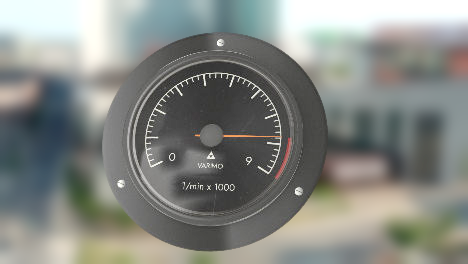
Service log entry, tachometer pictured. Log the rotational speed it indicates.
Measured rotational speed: 7800 rpm
